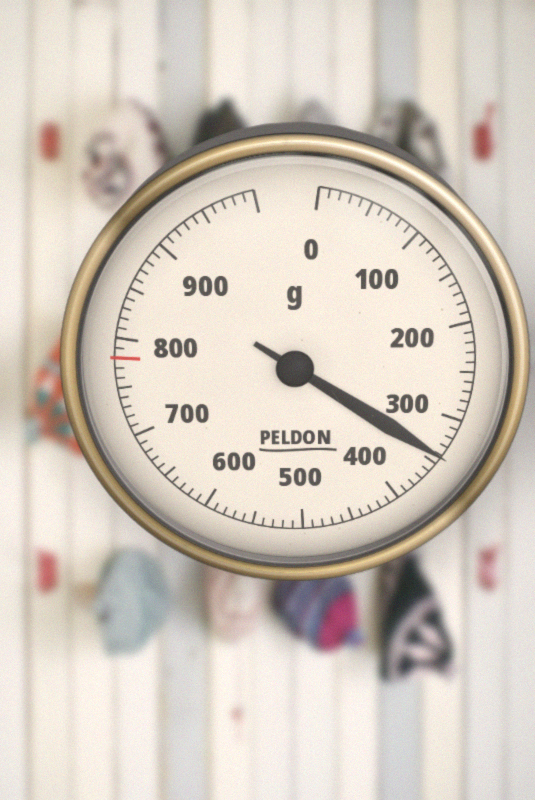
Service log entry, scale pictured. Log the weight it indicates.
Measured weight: 340 g
